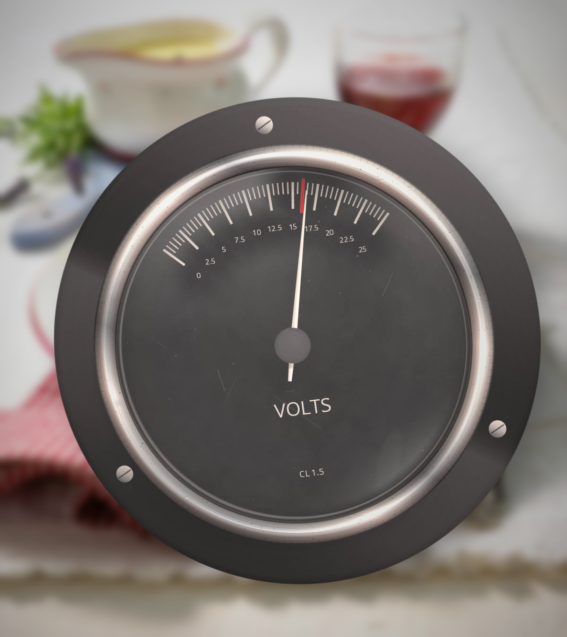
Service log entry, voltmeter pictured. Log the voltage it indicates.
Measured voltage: 16.5 V
